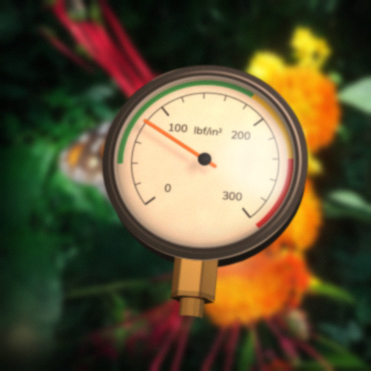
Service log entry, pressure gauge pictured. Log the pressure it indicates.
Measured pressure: 80 psi
